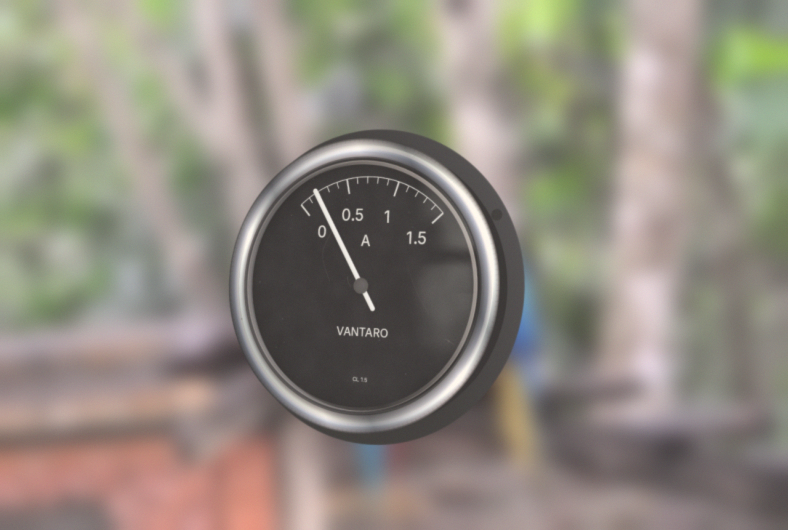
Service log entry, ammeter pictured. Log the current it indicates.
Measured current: 0.2 A
